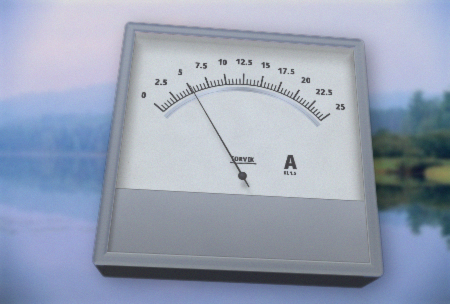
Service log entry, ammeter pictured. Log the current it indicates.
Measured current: 5 A
